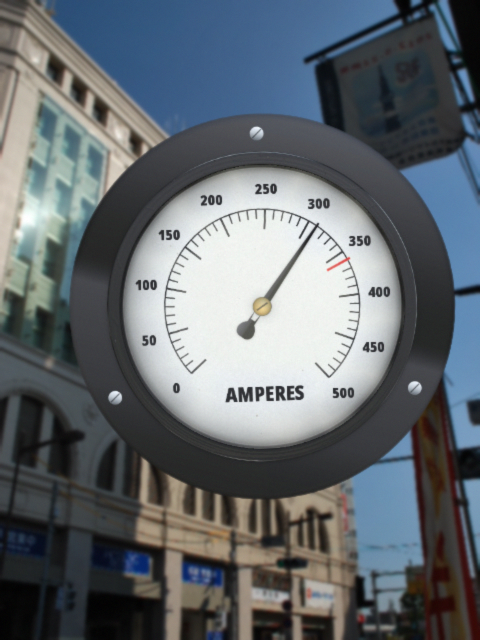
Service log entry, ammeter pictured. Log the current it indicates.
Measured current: 310 A
